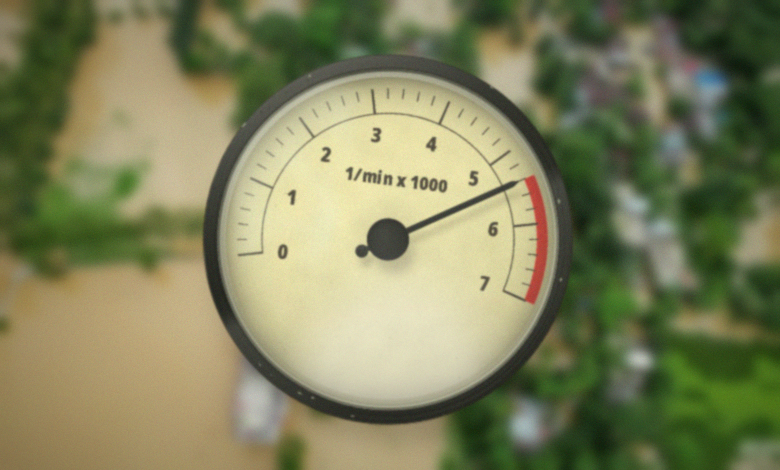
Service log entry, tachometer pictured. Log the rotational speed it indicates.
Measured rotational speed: 5400 rpm
